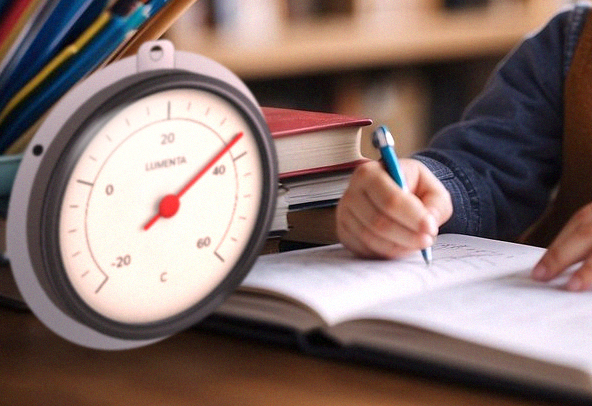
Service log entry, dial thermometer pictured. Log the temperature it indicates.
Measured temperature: 36 °C
